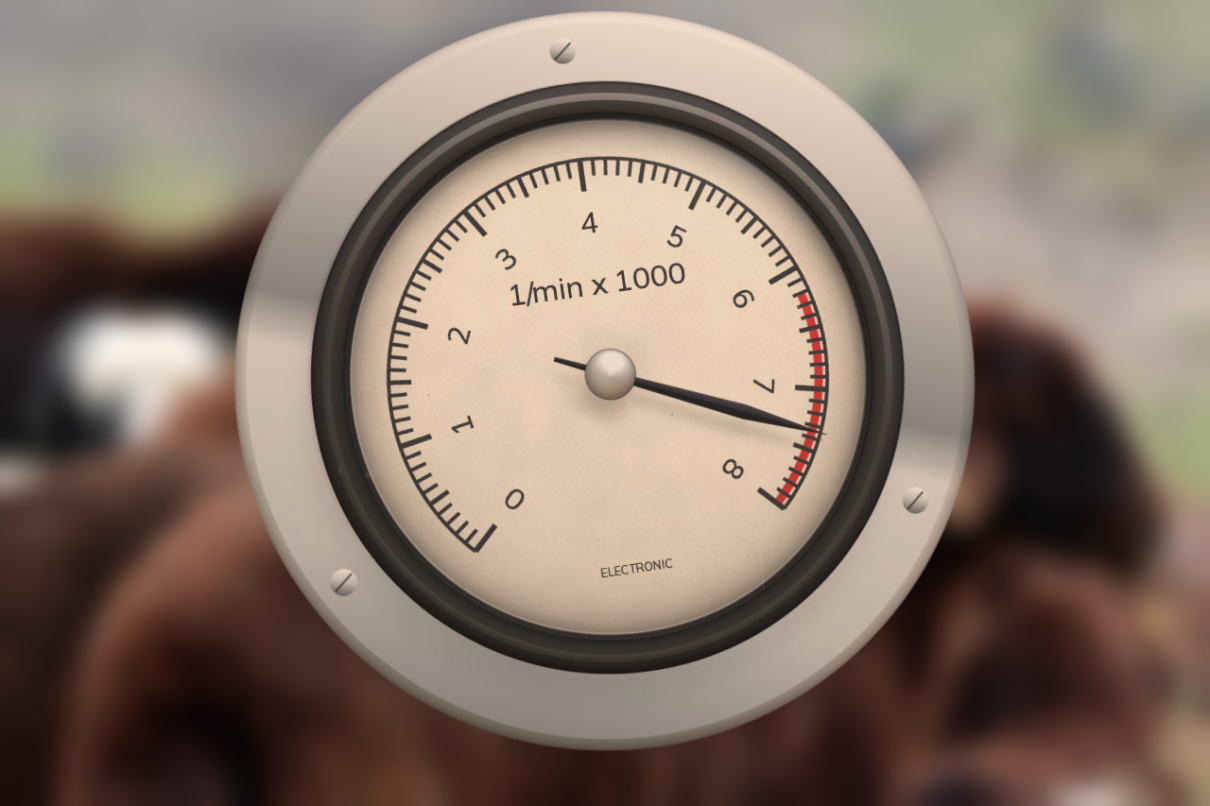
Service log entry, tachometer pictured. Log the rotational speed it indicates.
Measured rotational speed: 7350 rpm
